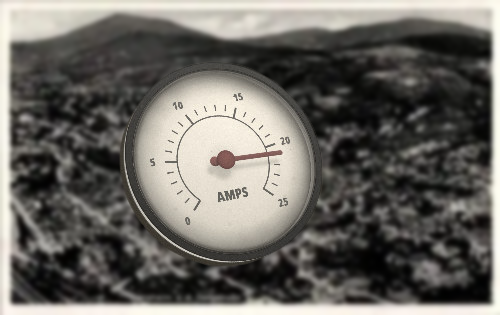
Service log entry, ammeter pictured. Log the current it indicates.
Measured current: 21 A
